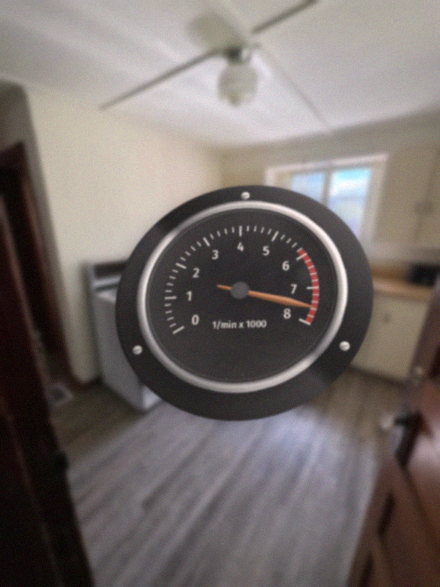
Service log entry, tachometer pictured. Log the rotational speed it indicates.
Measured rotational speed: 7600 rpm
